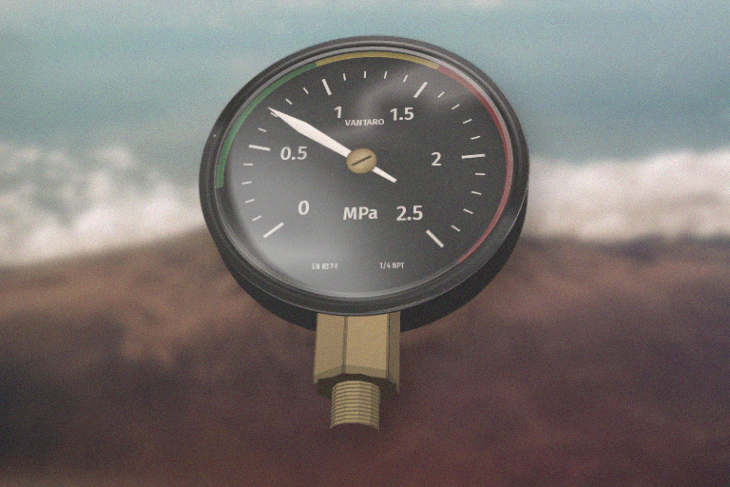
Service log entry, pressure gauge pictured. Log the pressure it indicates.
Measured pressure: 0.7 MPa
